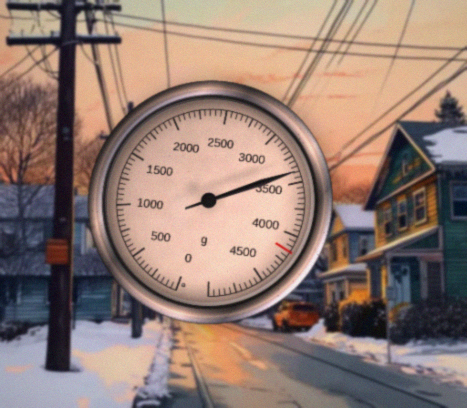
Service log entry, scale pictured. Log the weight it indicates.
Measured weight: 3400 g
